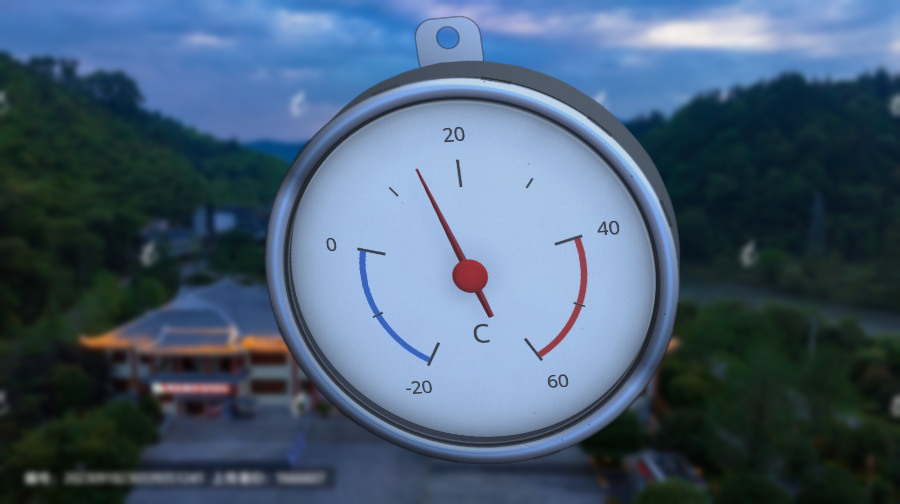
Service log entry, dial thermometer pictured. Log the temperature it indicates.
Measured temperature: 15 °C
